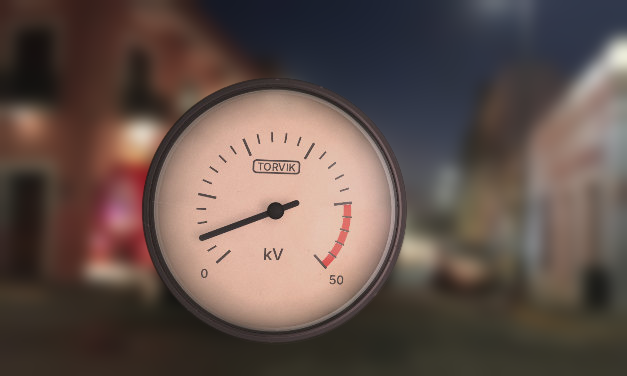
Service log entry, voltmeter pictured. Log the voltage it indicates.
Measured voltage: 4 kV
